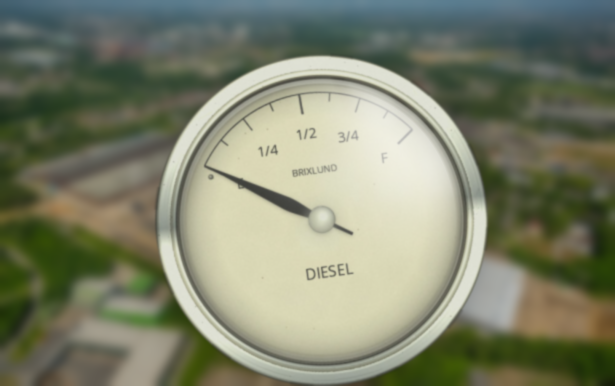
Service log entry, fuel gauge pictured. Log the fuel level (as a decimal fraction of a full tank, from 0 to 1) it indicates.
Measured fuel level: 0
